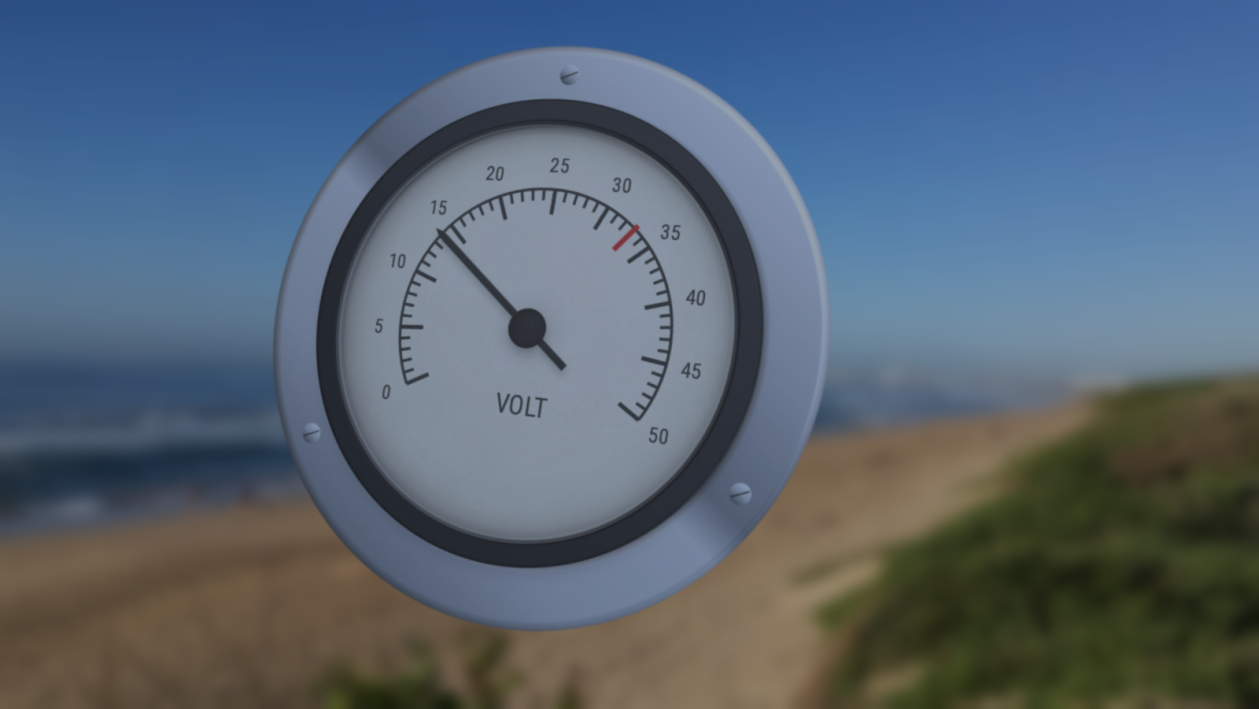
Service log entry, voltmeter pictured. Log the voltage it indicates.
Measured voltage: 14 V
